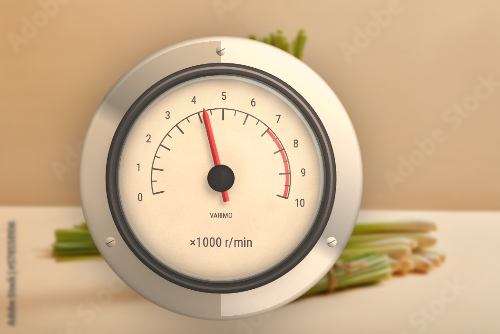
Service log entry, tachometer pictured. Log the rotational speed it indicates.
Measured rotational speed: 4250 rpm
